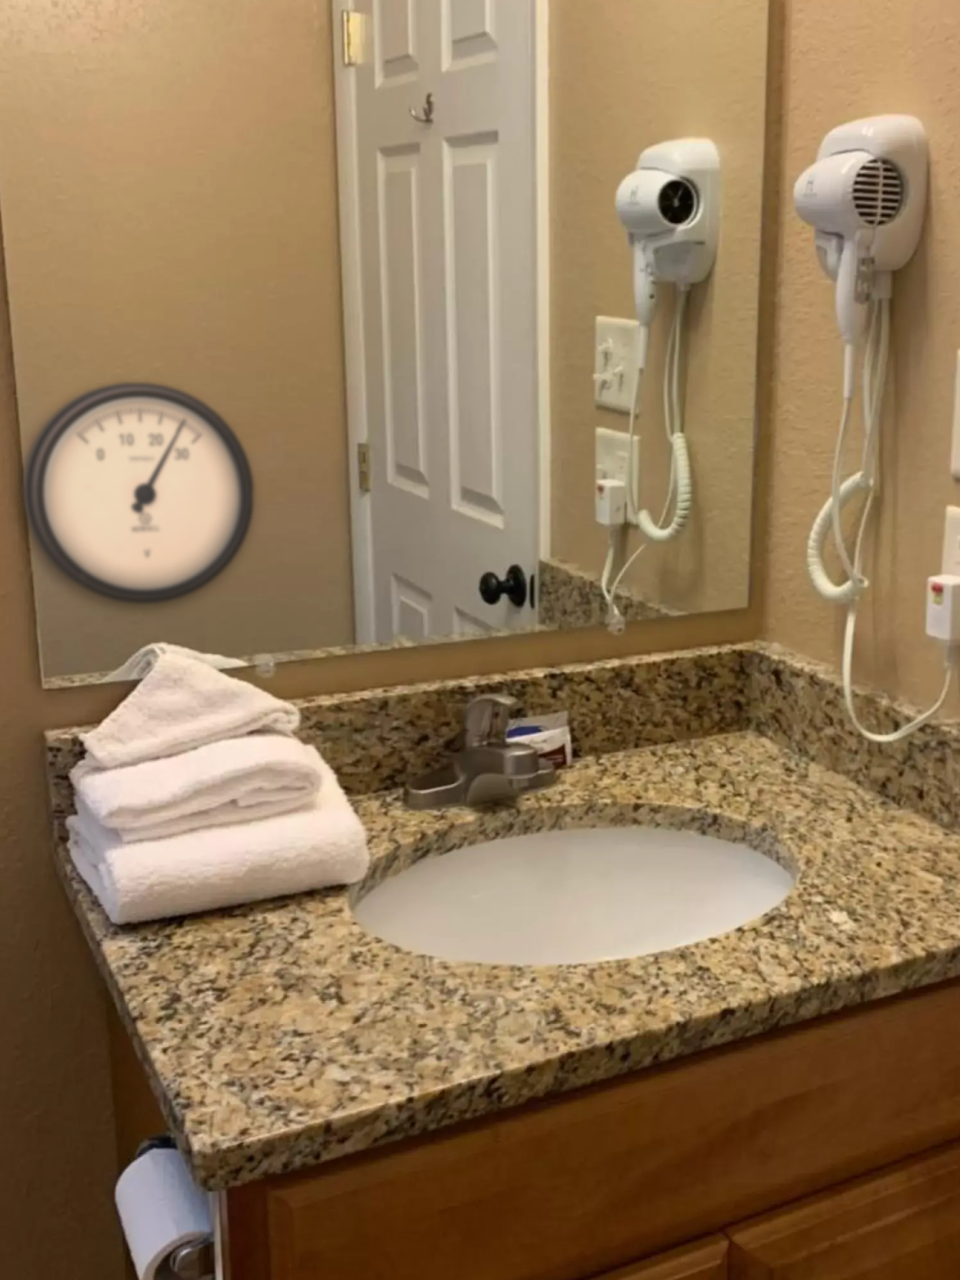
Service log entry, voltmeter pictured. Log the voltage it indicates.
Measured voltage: 25 V
